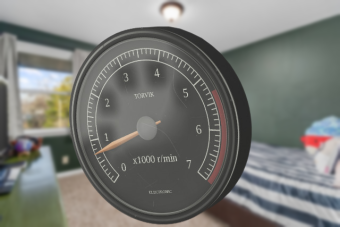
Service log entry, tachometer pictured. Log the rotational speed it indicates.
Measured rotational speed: 700 rpm
